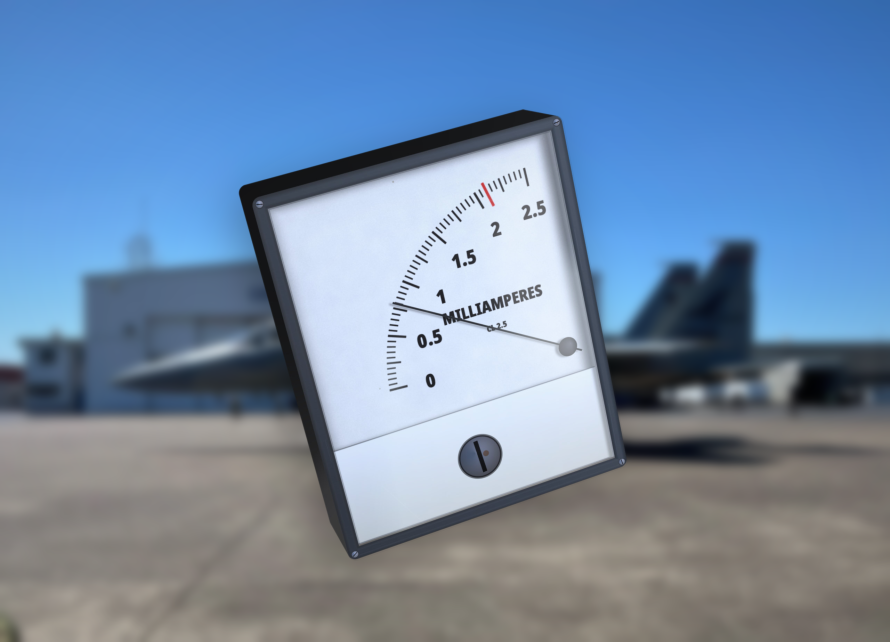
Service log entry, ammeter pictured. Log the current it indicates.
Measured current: 0.8 mA
